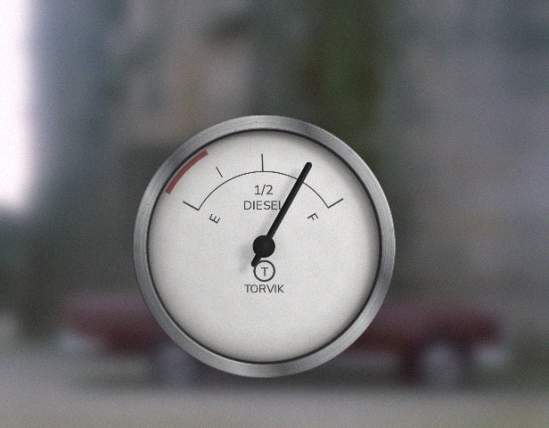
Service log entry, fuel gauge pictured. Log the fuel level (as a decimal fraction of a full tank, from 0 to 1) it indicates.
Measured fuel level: 0.75
